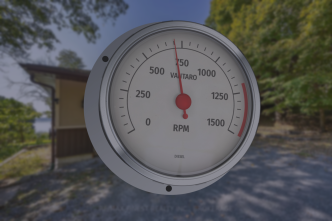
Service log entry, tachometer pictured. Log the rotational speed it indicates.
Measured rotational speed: 700 rpm
